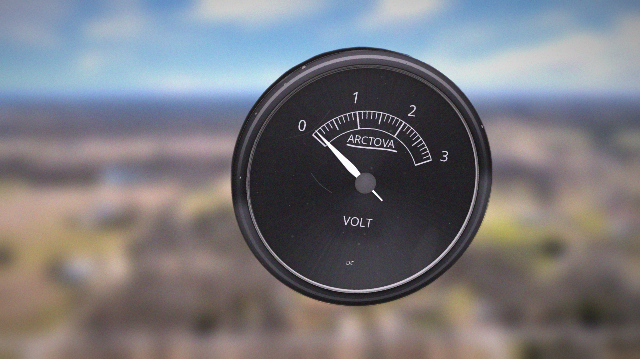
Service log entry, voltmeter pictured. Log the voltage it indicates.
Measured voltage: 0.1 V
